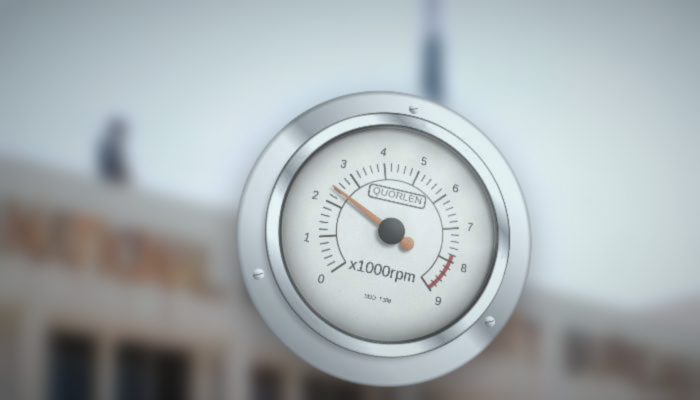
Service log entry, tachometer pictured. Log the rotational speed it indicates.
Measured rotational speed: 2400 rpm
